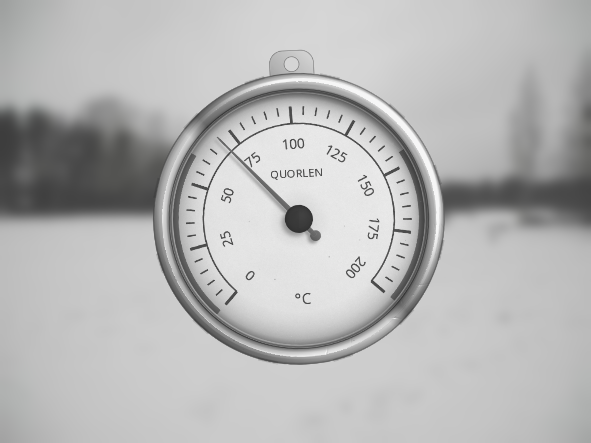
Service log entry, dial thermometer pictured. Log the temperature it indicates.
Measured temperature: 70 °C
